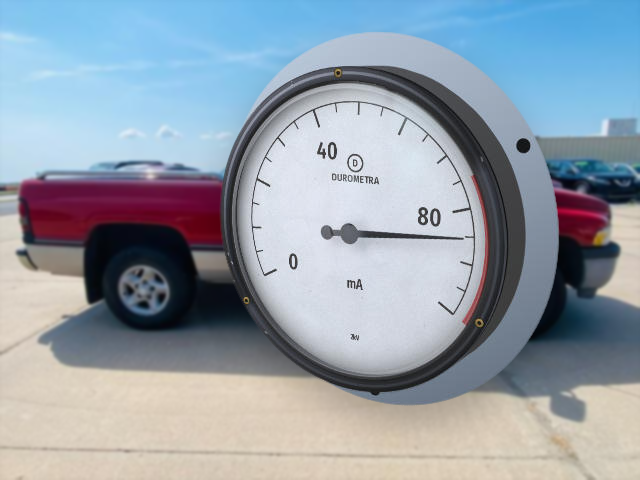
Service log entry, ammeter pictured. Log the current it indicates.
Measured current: 85 mA
